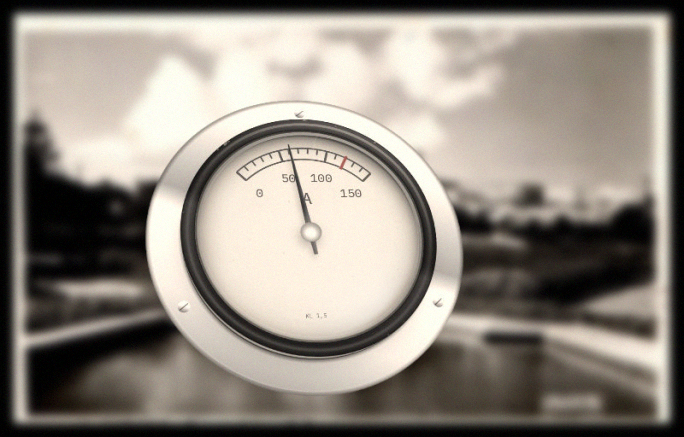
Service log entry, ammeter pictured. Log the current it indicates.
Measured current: 60 A
